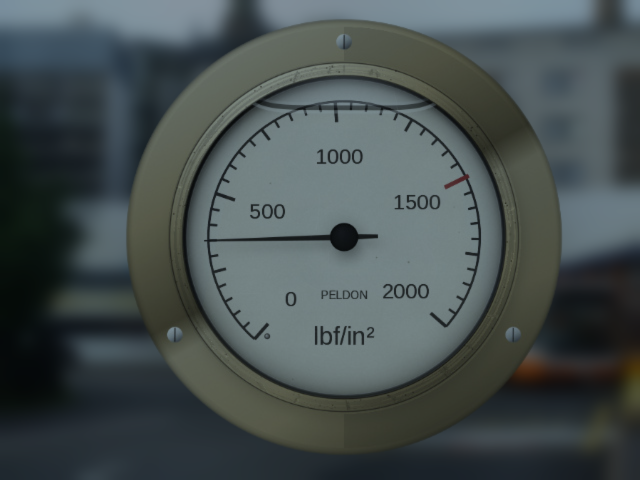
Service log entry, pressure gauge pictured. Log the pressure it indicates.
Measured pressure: 350 psi
